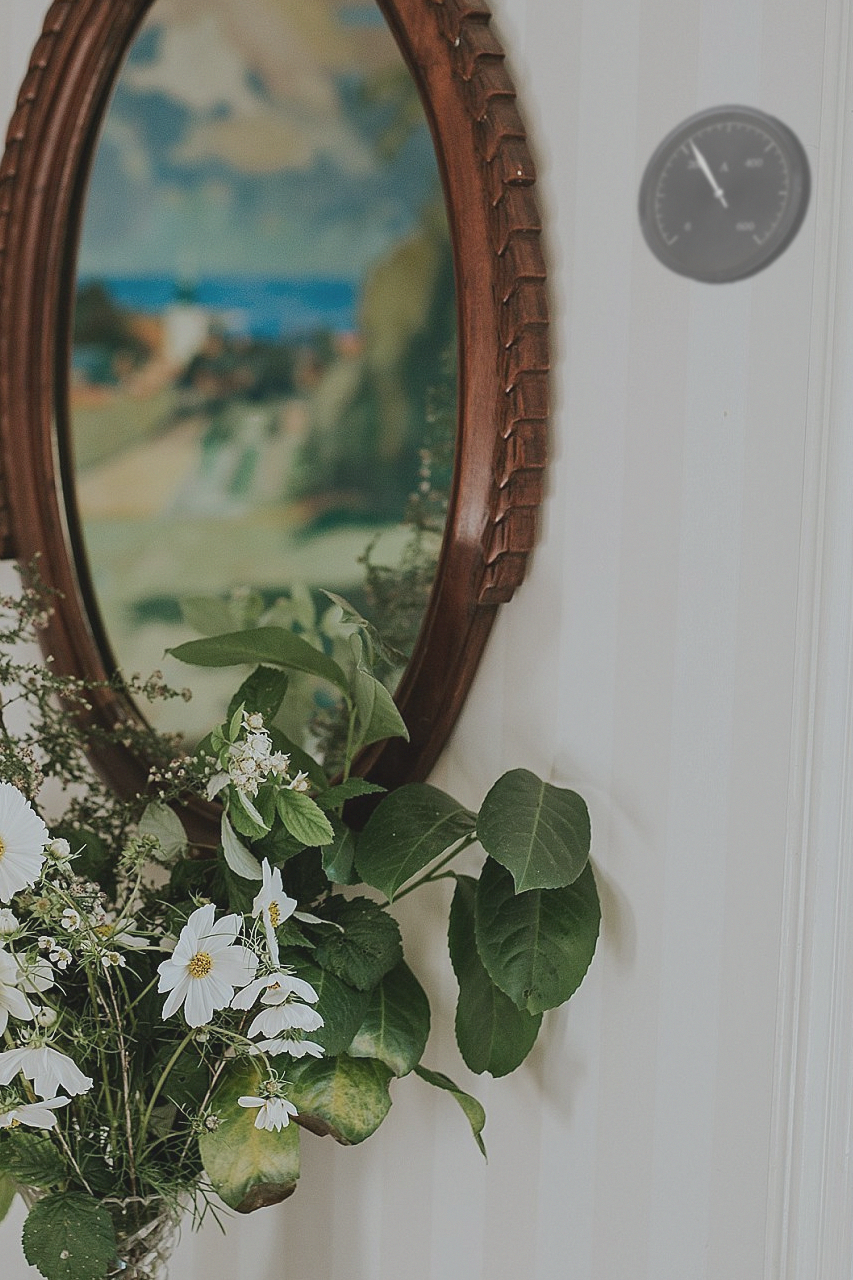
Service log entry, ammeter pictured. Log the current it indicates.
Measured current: 220 A
